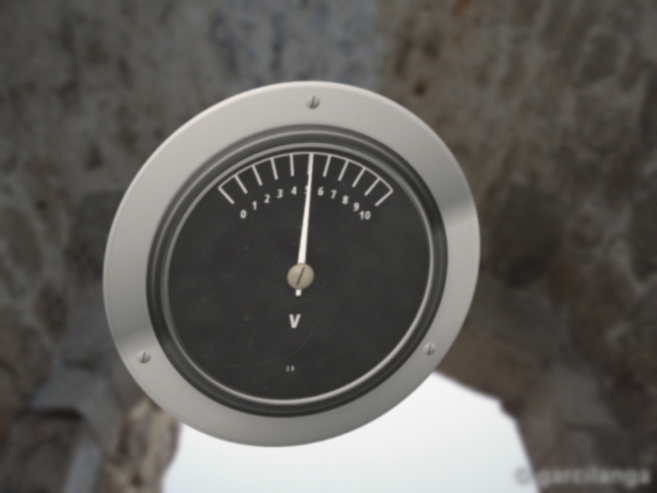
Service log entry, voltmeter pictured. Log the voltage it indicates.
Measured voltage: 5 V
